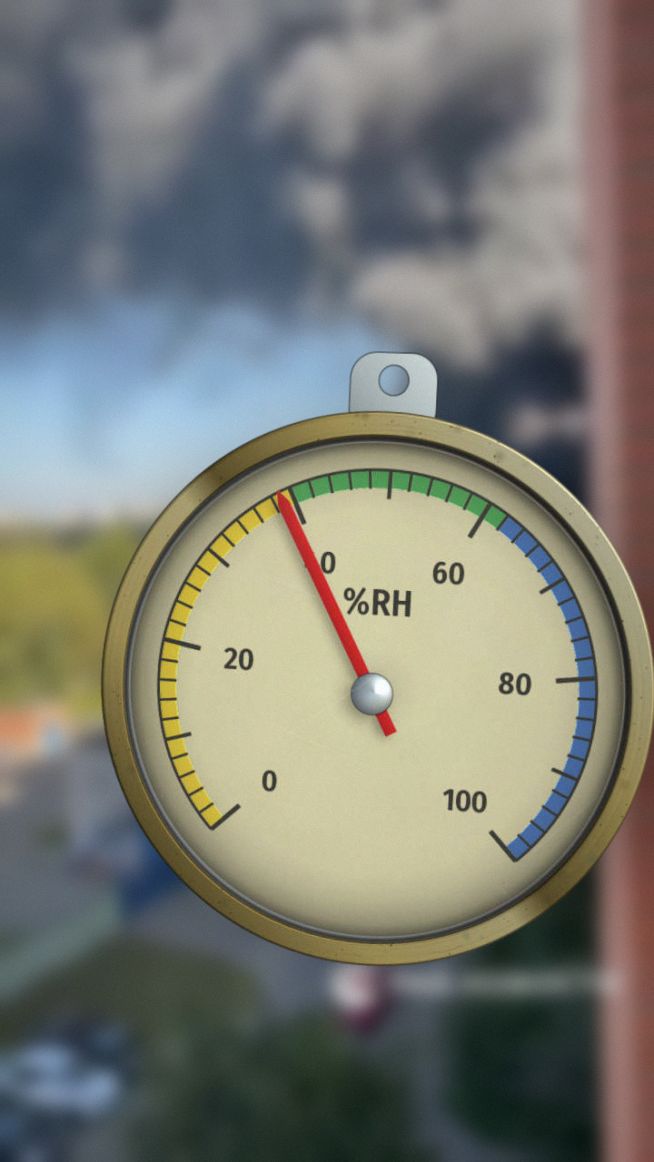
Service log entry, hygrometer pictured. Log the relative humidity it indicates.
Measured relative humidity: 39 %
